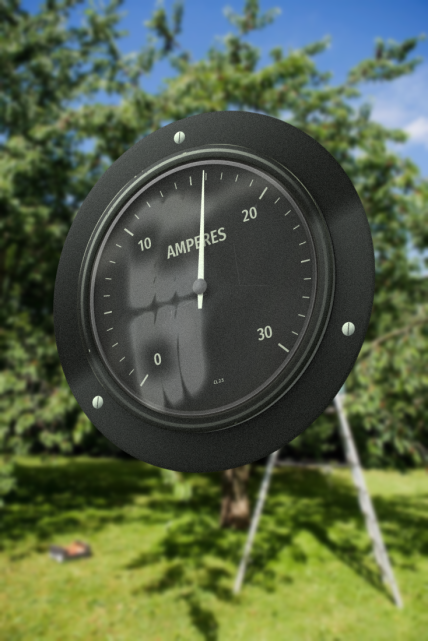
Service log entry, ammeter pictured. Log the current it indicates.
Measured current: 16 A
